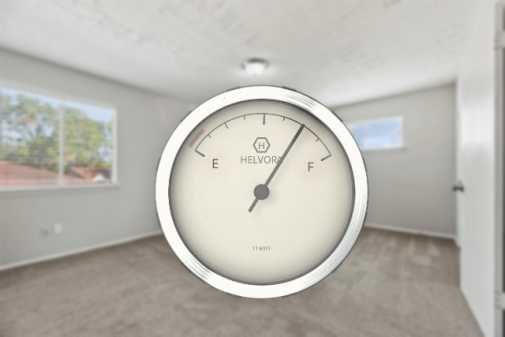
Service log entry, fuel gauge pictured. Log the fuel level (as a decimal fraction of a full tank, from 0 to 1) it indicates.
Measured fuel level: 0.75
